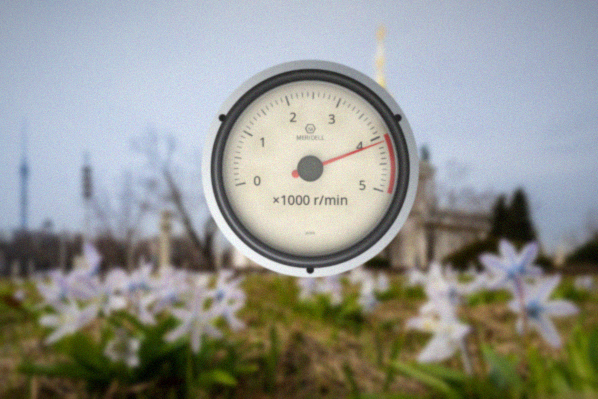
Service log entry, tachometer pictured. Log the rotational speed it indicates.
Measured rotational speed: 4100 rpm
